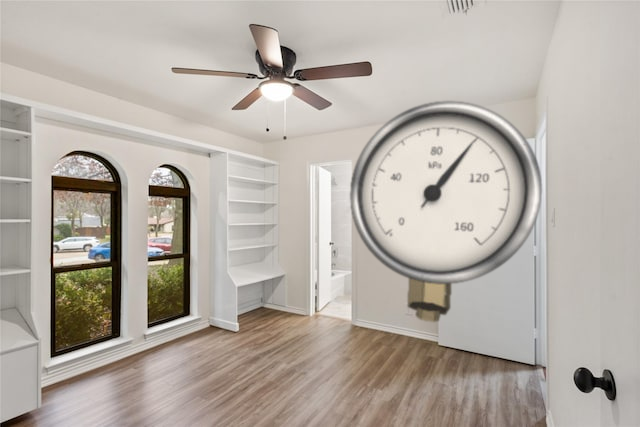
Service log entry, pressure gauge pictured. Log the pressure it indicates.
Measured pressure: 100 kPa
